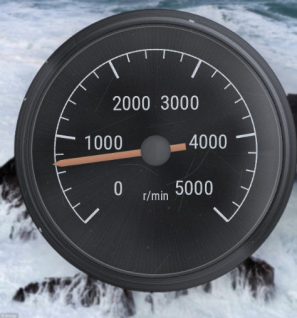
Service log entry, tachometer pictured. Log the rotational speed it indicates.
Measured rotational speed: 700 rpm
